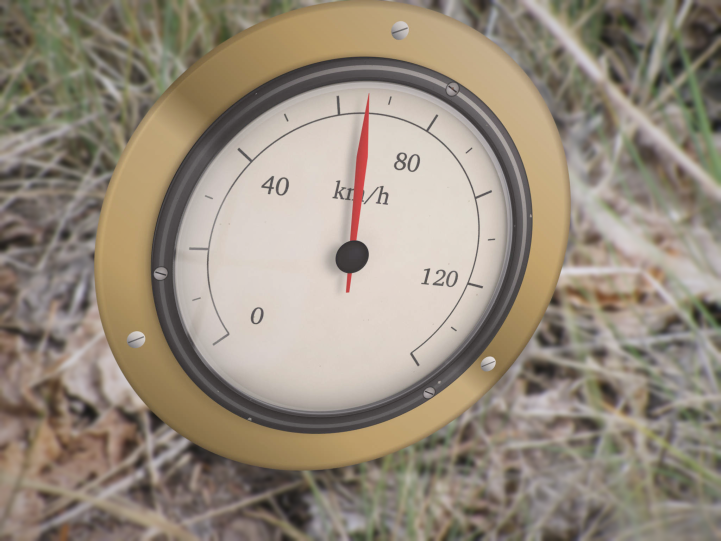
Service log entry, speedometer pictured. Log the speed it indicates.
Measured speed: 65 km/h
